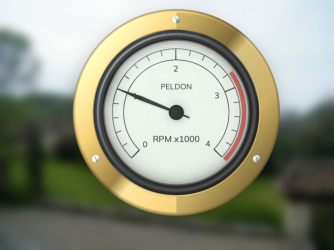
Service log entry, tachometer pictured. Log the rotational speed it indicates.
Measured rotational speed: 1000 rpm
